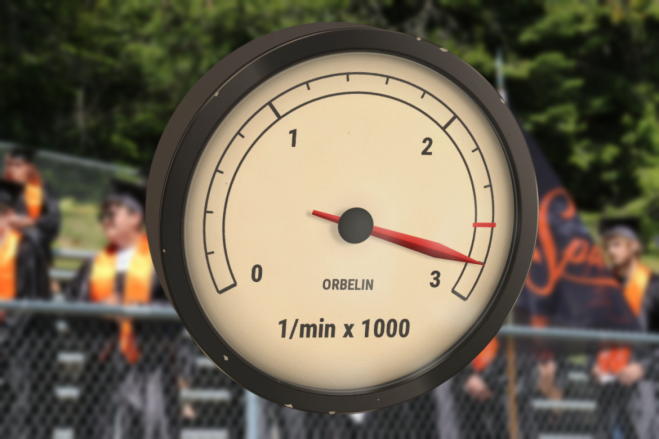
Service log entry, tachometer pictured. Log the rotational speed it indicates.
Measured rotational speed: 2800 rpm
